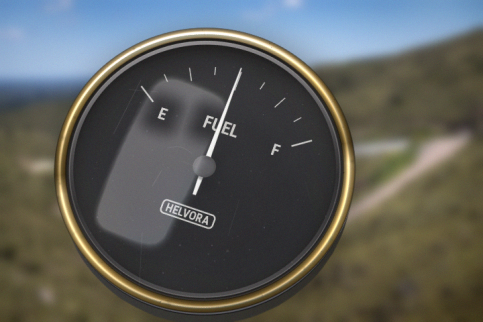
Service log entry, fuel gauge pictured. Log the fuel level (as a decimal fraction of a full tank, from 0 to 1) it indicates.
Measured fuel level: 0.5
